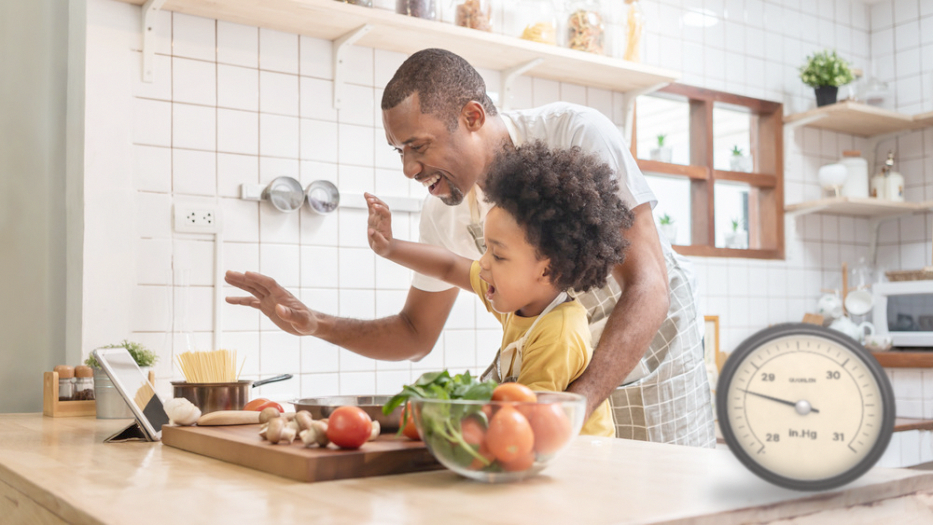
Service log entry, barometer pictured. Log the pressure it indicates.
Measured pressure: 28.7 inHg
